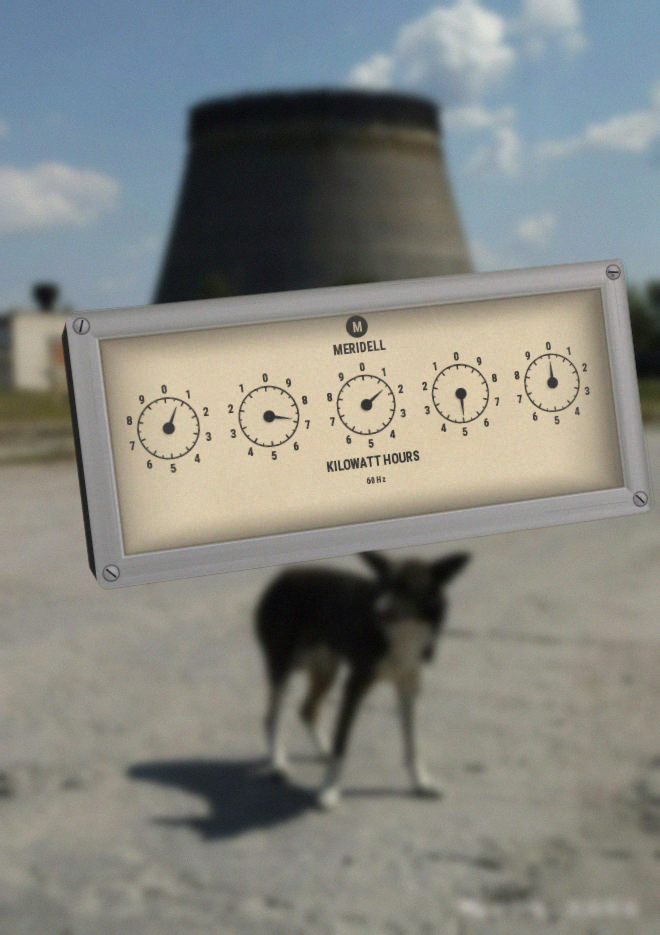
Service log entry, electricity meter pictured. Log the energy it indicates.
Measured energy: 7150 kWh
